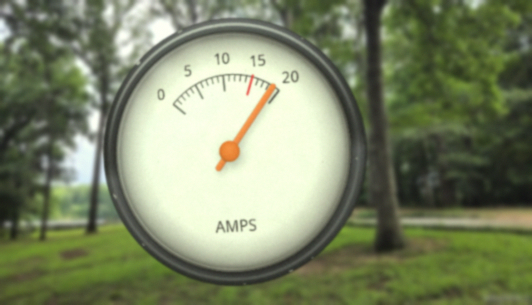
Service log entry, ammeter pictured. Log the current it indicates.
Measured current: 19 A
